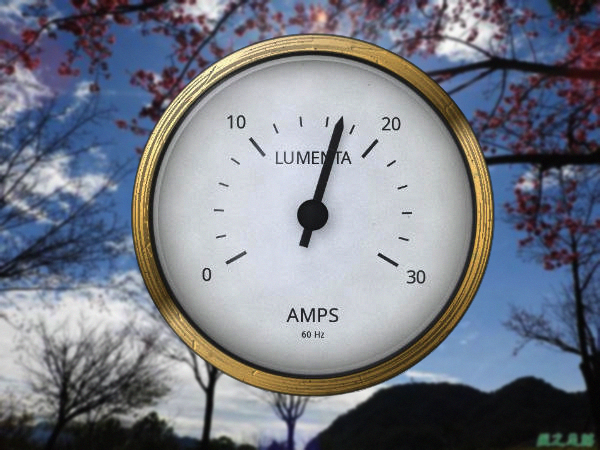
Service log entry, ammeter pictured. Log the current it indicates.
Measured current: 17 A
